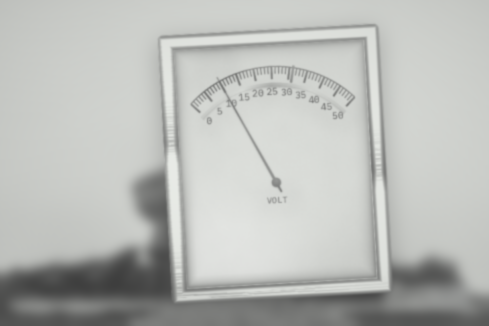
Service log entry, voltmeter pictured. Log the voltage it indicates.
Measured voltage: 10 V
